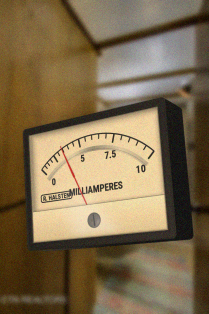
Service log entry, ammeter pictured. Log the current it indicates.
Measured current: 3.5 mA
